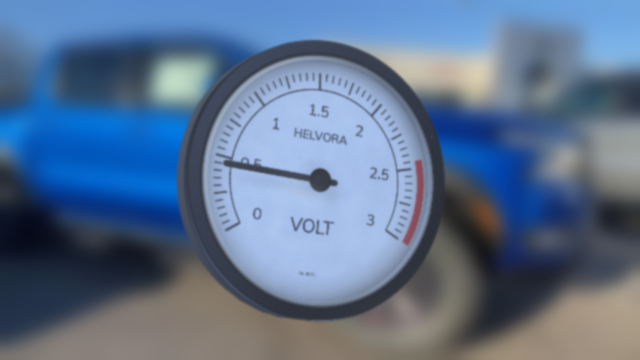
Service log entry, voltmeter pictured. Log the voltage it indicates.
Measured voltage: 0.45 V
